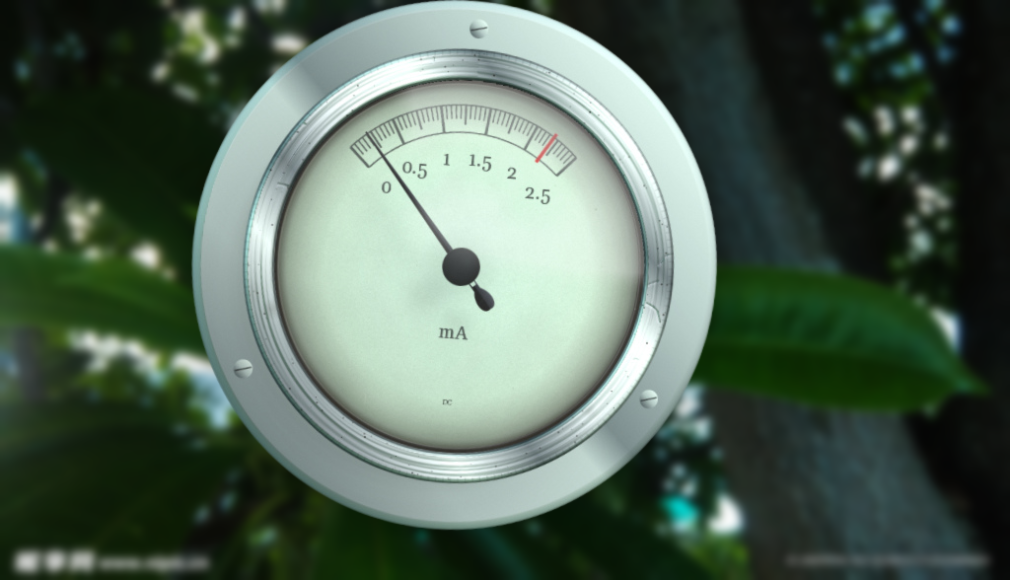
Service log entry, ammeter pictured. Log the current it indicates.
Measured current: 0.2 mA
